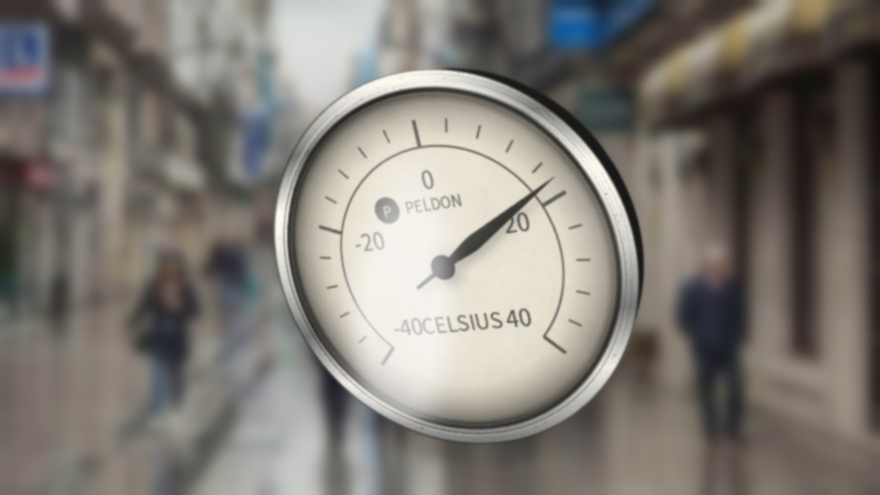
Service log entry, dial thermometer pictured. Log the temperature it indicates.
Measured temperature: 18 °C
